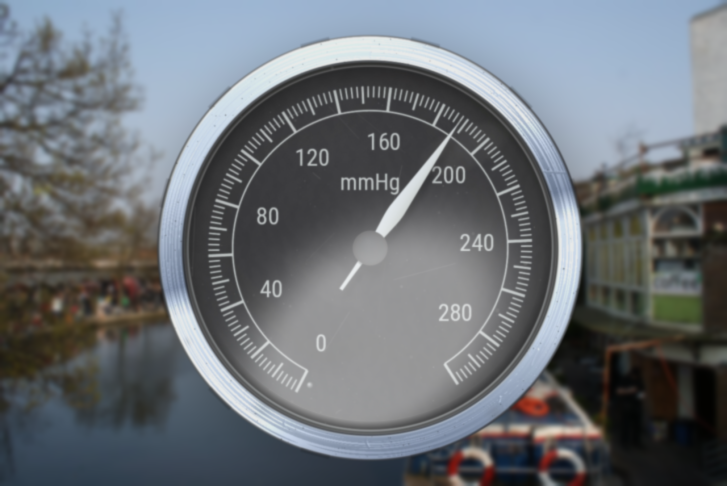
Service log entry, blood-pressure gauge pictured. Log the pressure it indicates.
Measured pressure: 188 mmHg
